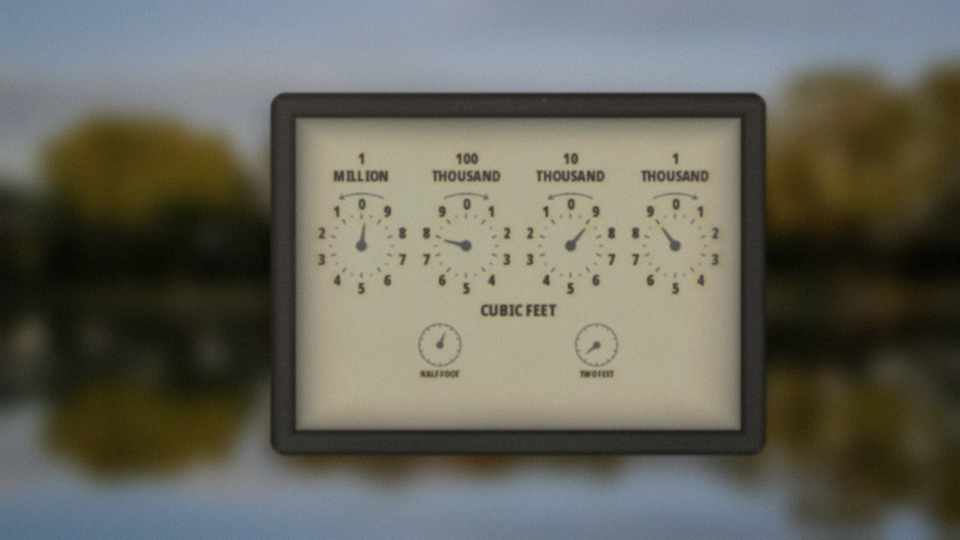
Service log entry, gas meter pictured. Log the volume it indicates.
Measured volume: 978900 ft³
